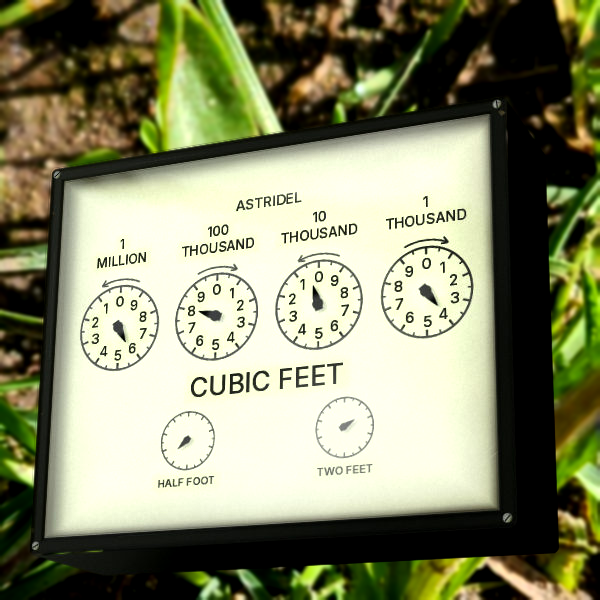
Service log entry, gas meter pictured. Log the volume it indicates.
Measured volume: 580400 ft³
